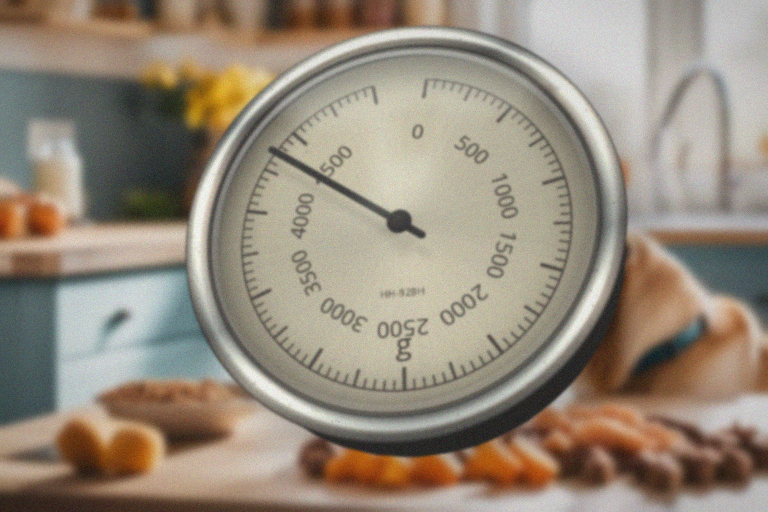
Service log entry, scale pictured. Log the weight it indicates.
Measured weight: 4350 g
